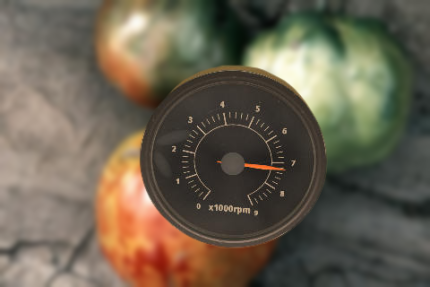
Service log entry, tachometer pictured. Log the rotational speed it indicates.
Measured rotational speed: 7200 rpm
